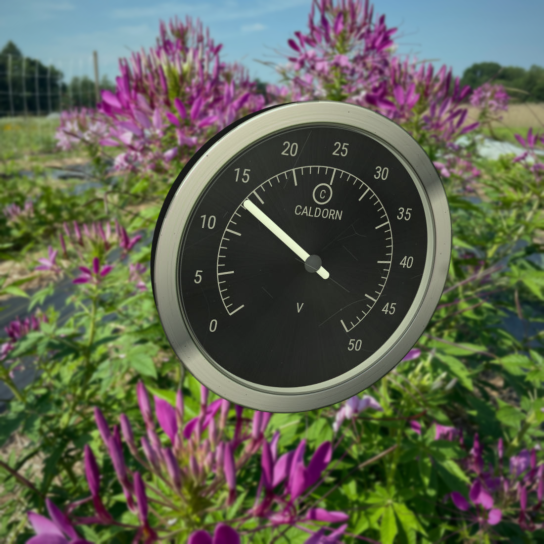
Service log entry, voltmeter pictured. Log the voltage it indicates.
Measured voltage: 13.5 V
